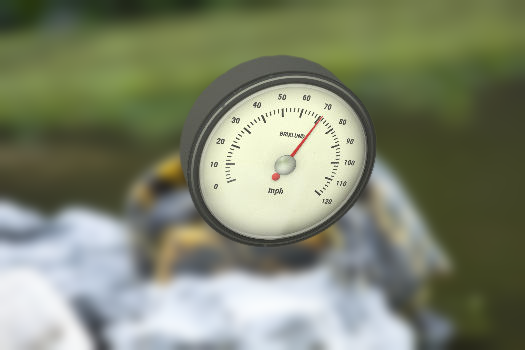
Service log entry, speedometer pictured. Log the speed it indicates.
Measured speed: 70 mph
